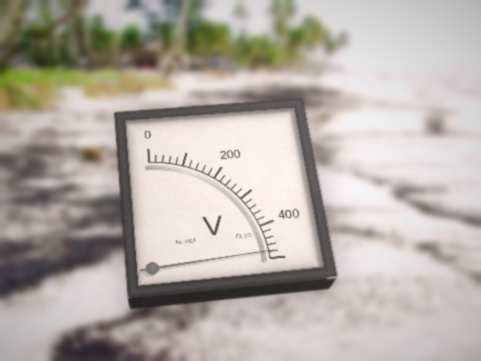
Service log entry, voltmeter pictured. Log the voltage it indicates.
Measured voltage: 480 V
